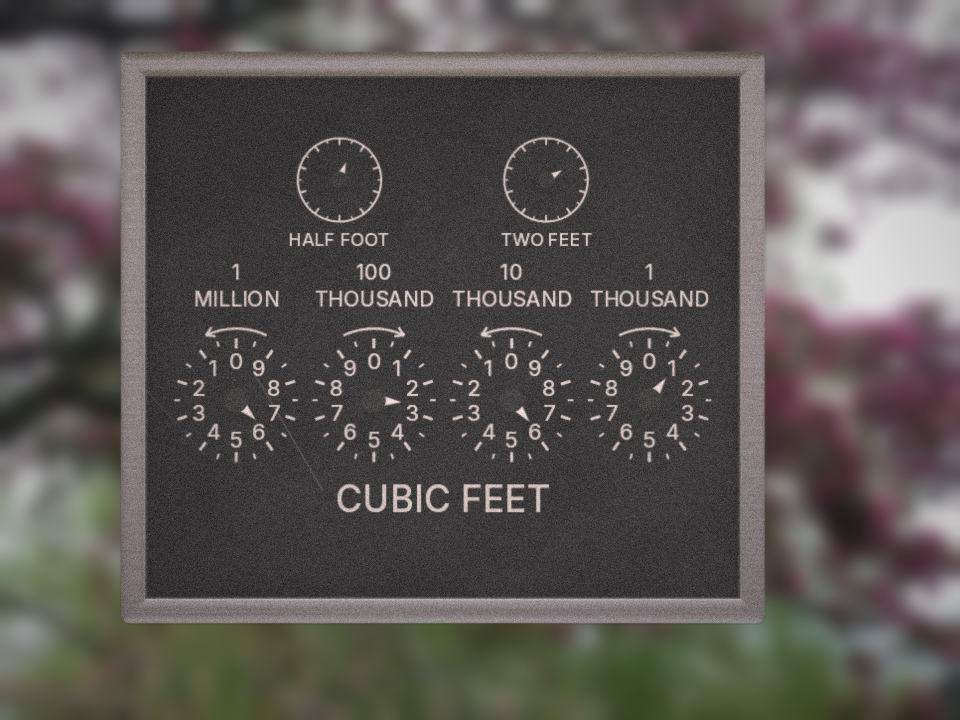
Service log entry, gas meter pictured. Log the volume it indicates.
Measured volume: 626100 ft³
